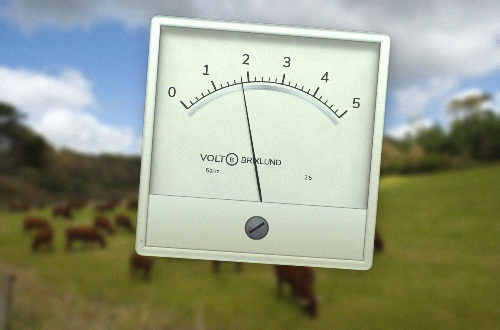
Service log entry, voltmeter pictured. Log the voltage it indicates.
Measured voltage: 1.8 V
